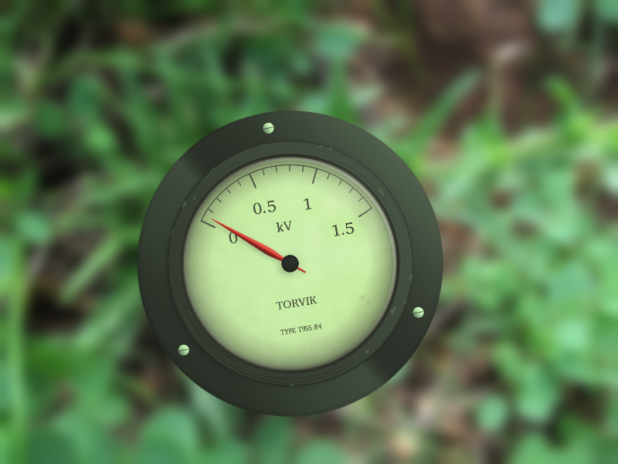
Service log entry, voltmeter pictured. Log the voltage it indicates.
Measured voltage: 0.05 kV
